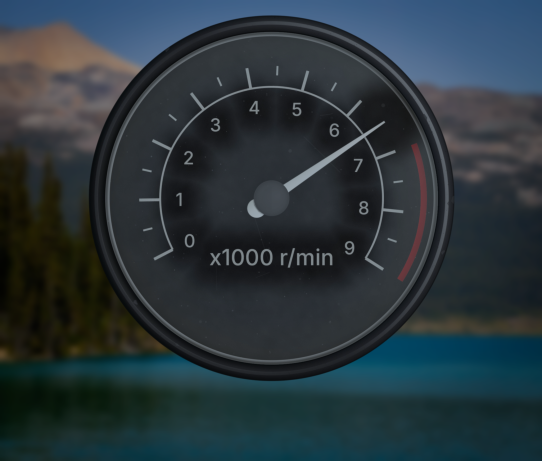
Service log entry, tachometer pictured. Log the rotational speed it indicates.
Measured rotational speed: 6500 rpm
